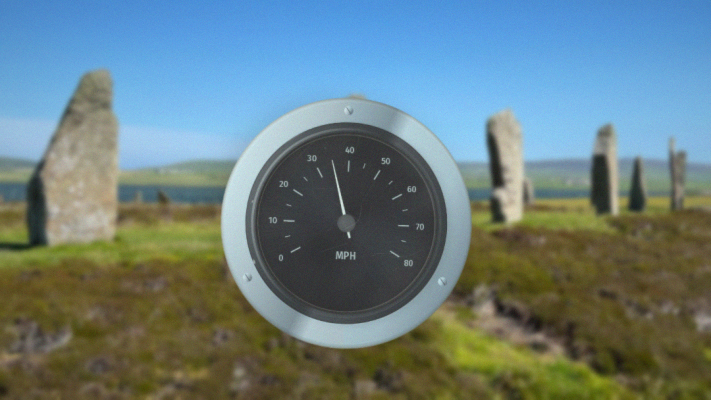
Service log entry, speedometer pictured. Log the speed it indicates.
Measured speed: 35 mph
